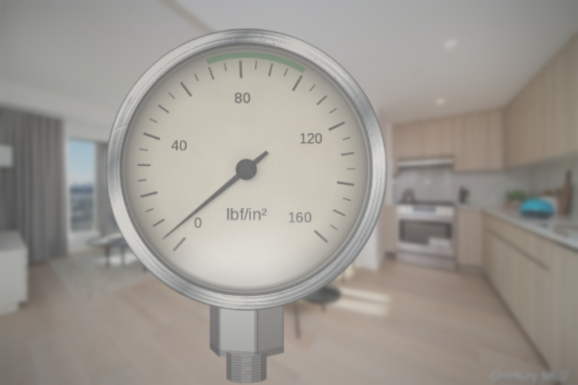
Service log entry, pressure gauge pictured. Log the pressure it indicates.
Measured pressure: 5 psi
